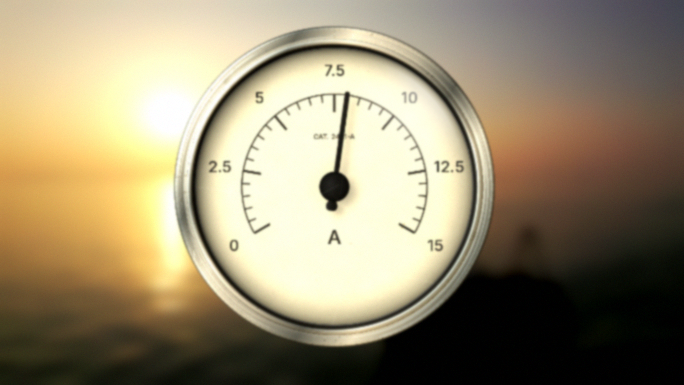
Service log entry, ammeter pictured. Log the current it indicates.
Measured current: 8 A
